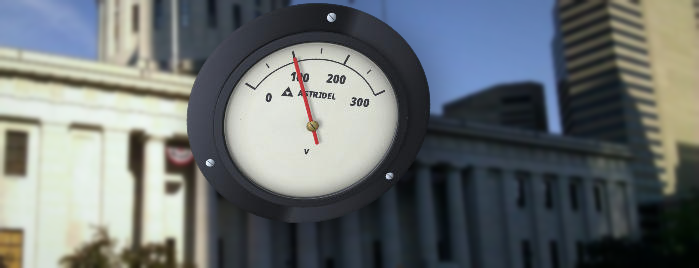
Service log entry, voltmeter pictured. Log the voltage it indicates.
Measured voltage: 100 V
